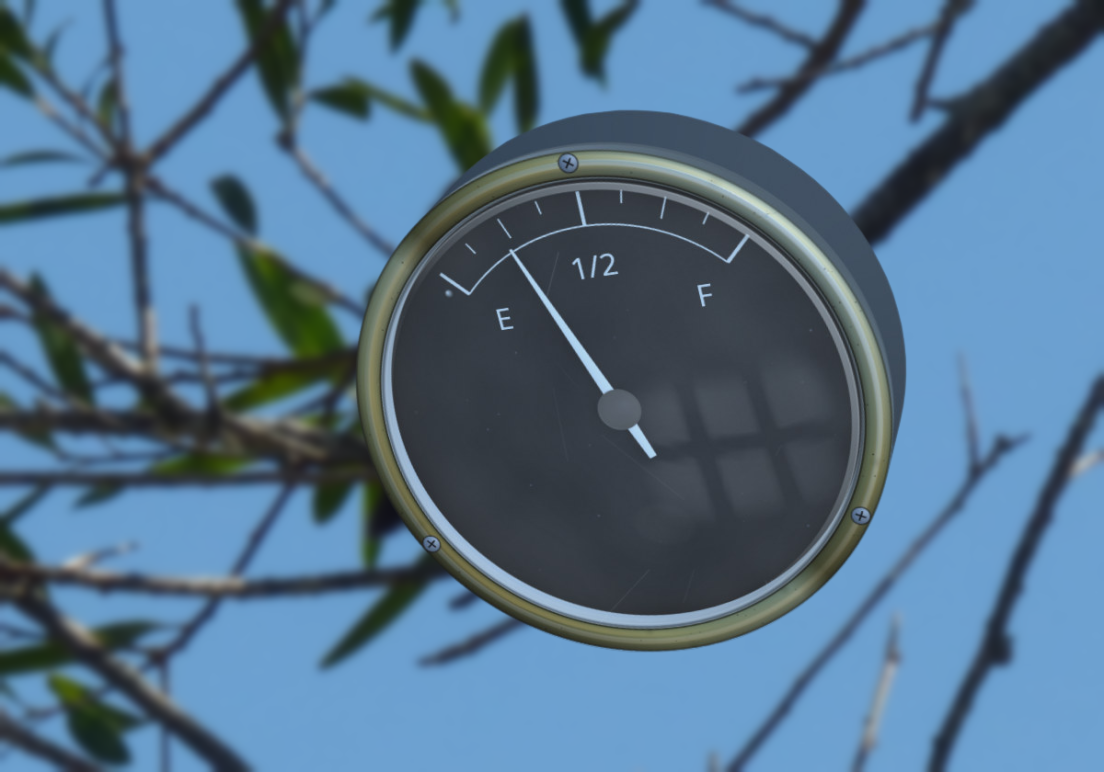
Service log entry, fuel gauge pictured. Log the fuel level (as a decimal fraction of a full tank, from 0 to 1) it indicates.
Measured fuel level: 0.25
